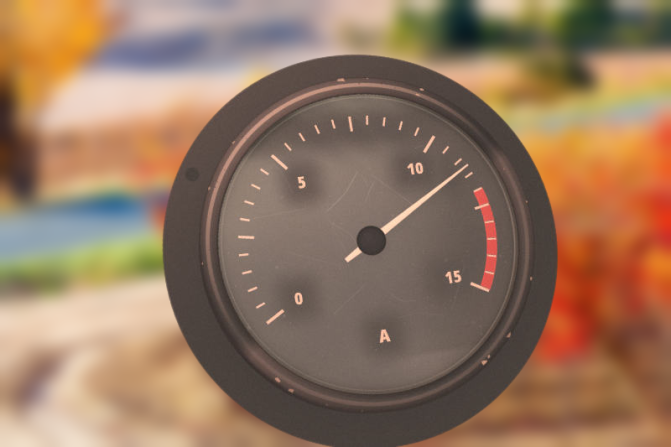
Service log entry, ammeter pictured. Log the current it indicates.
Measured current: 11.25 A
